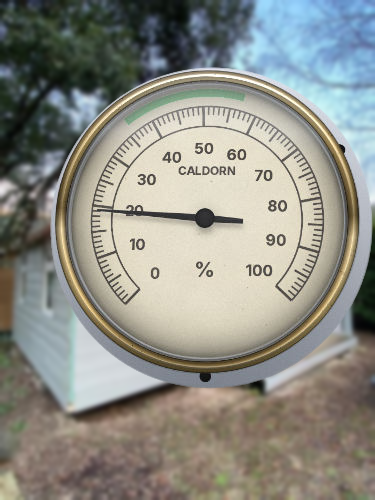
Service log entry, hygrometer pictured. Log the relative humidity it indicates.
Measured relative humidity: 19 %
